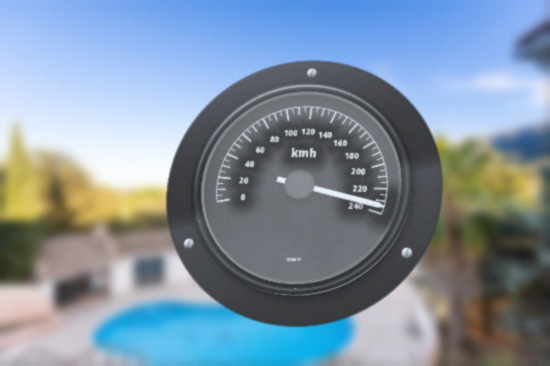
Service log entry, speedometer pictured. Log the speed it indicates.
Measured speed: 235 km/h
